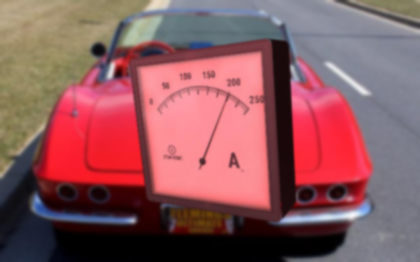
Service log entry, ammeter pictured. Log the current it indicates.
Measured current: 200 A
